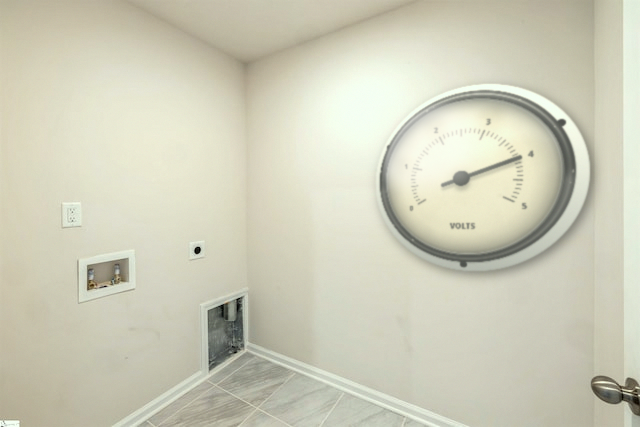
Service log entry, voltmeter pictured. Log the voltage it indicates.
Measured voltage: 4 V
